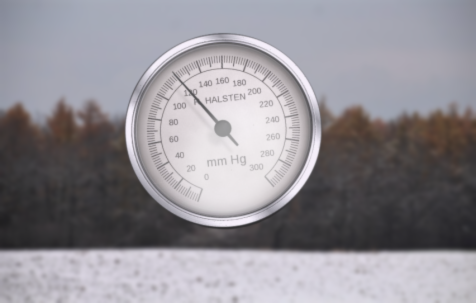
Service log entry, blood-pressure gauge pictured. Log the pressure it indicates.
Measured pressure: 120 mmHg
